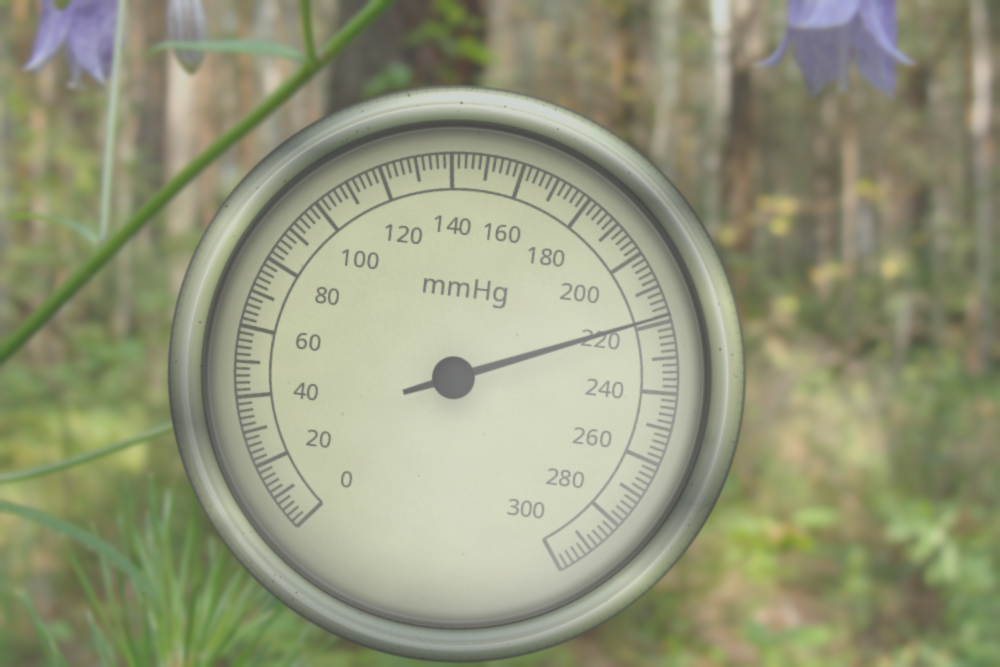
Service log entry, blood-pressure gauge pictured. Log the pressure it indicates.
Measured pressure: 218 mmHg
